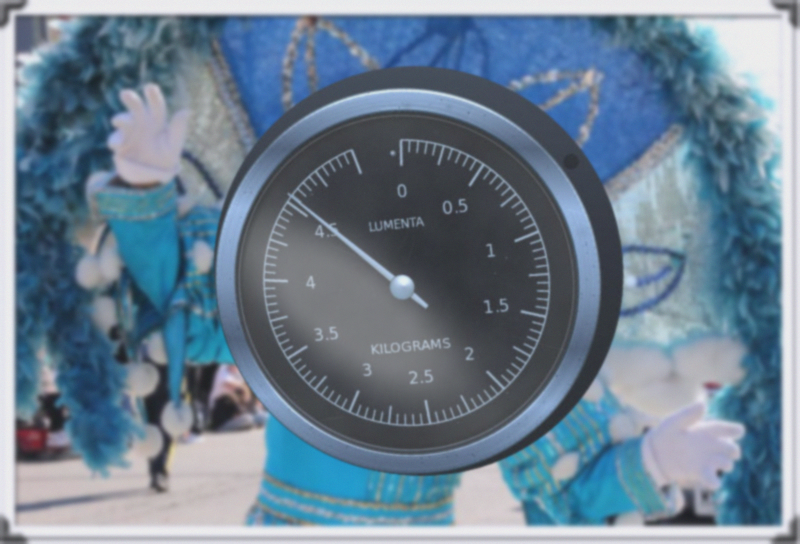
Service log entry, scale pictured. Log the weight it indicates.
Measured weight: 4.55 kg
